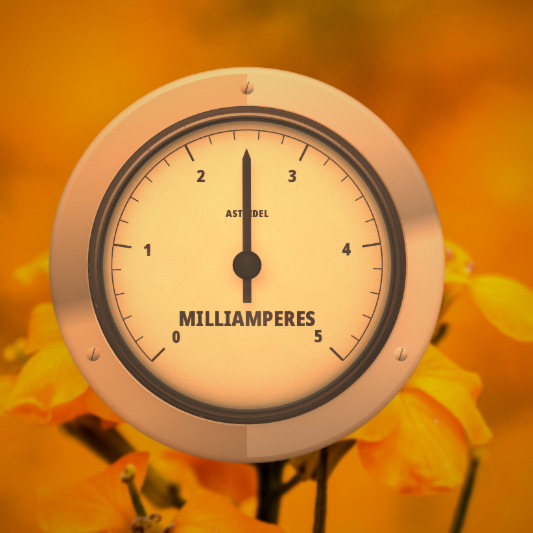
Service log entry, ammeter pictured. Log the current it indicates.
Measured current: 2.5 mA
